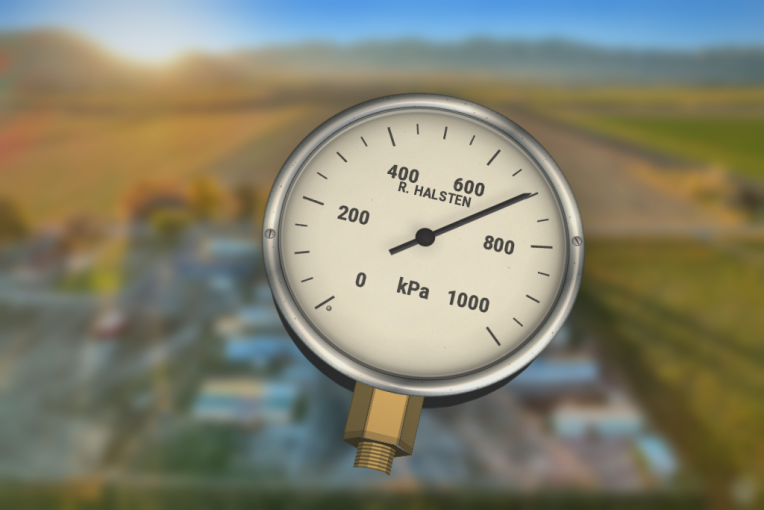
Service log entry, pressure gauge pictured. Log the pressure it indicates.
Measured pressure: 700 kPa
